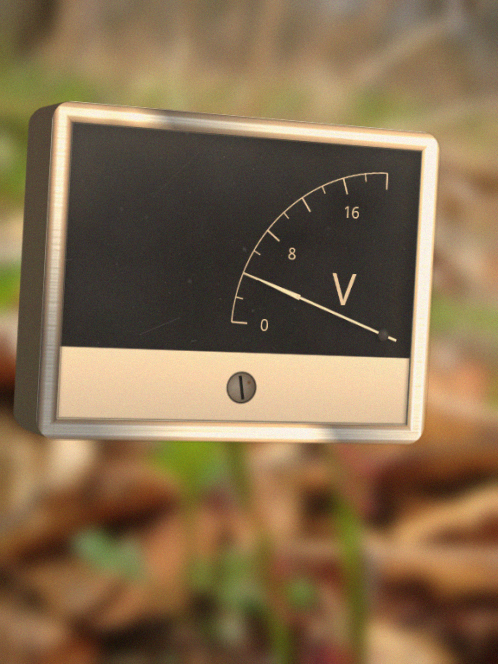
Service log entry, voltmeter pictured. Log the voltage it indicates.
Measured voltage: 4 V
